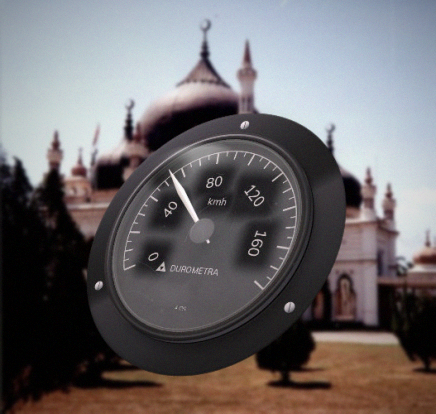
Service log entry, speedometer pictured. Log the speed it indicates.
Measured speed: 55 km/h
